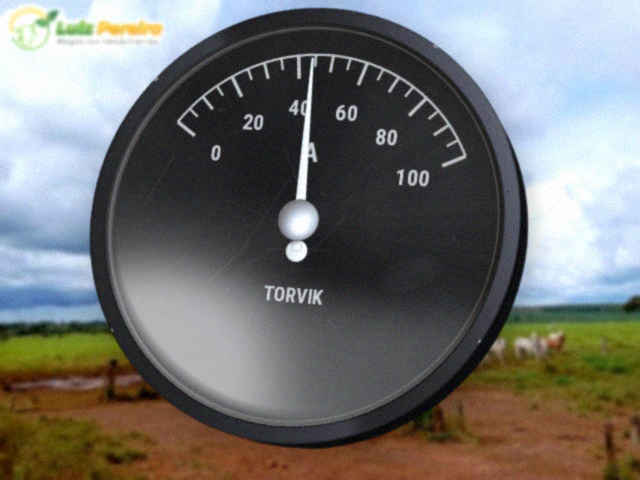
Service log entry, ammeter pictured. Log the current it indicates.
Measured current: 45 A
